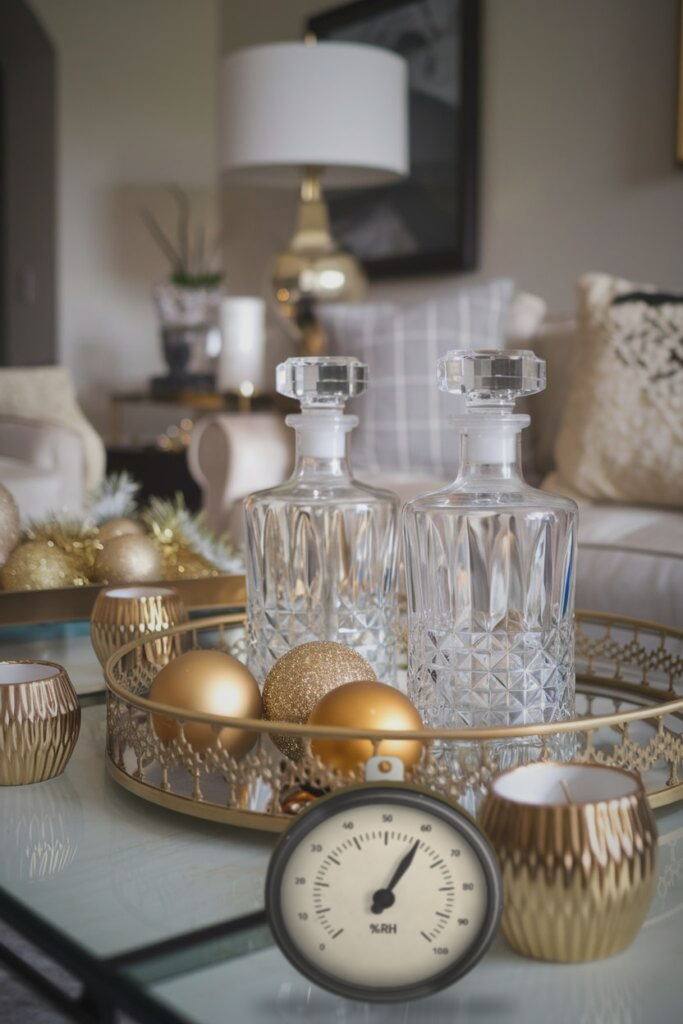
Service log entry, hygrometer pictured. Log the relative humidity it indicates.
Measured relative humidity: 60 %
